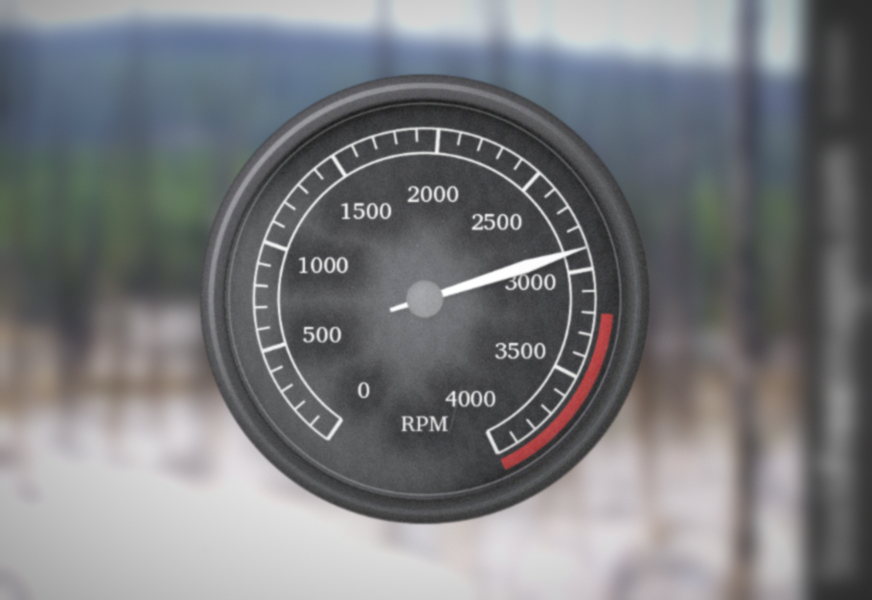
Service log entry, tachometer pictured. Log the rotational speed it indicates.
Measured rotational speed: 2900 rpm
